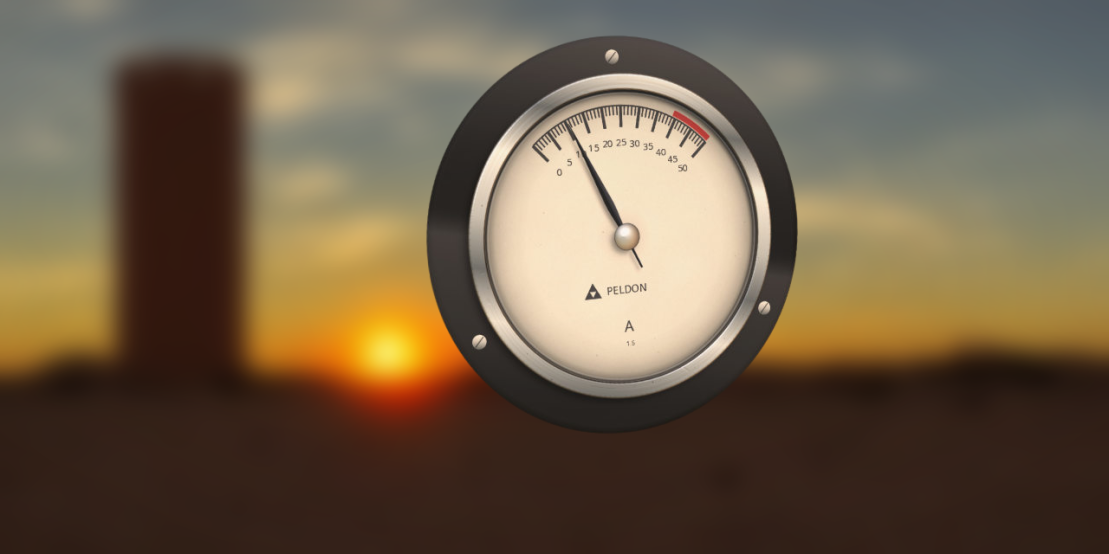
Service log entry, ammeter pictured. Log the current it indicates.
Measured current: 10 A
